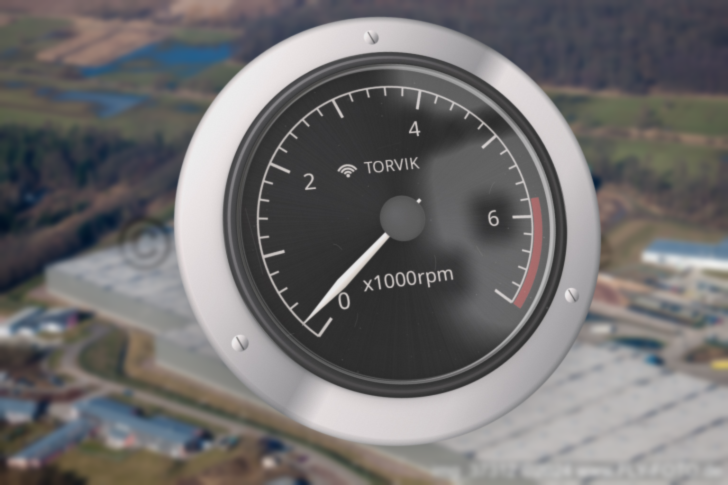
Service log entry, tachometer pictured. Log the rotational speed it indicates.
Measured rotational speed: 200 rpm
